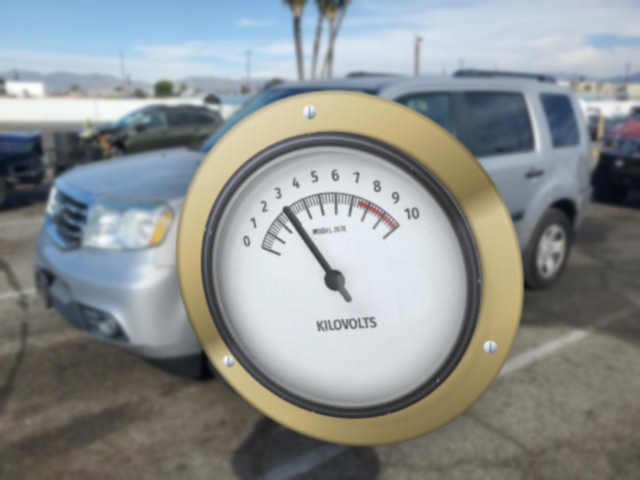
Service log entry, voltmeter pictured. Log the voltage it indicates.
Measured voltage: 3 kV
